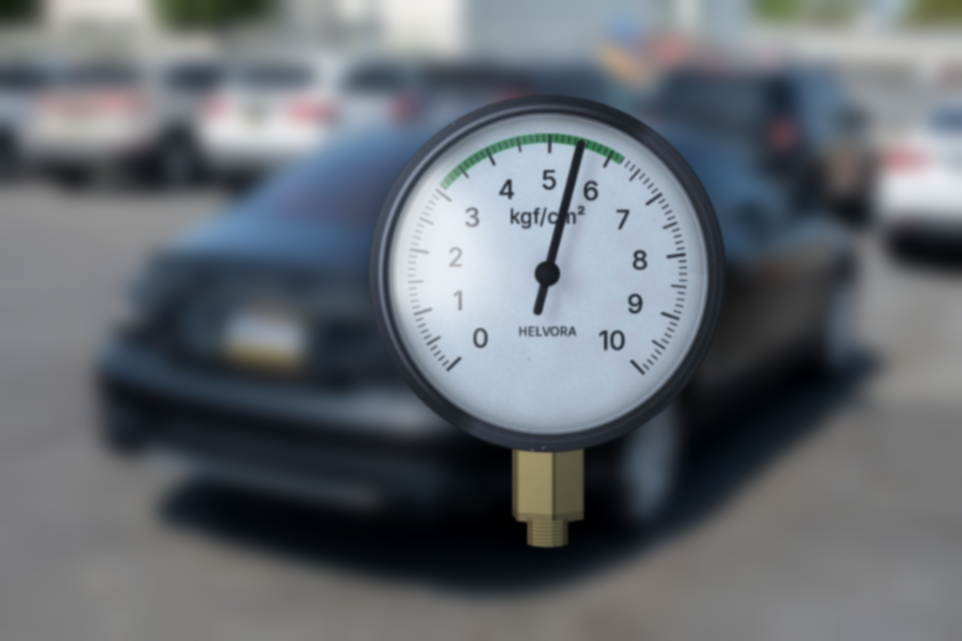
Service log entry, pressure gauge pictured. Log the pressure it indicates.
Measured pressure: 5.5 kg/cm²
